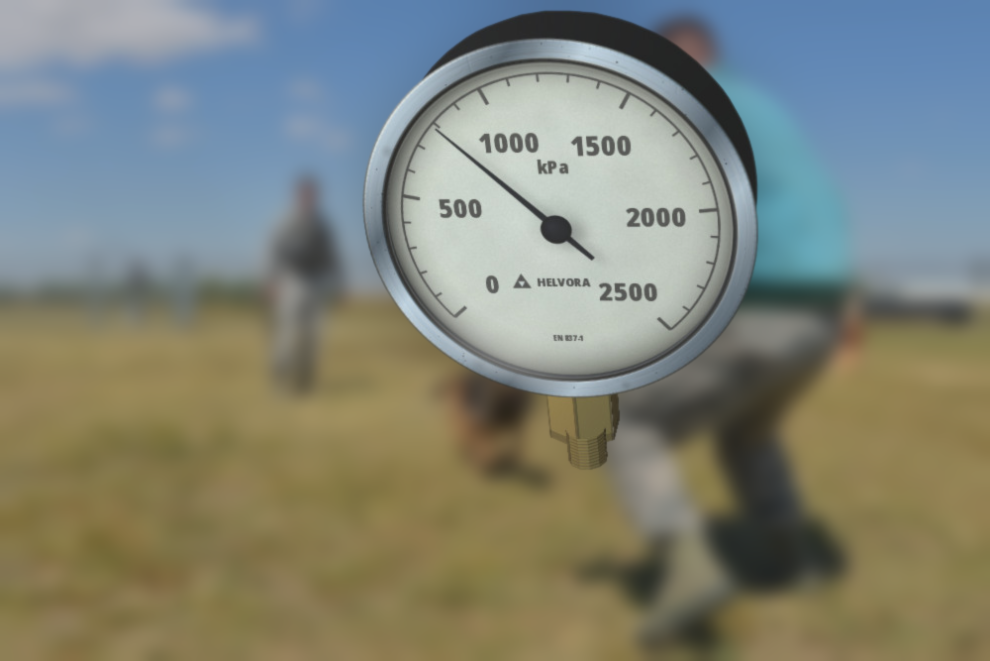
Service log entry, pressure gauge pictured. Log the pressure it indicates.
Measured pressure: 800 kPa
